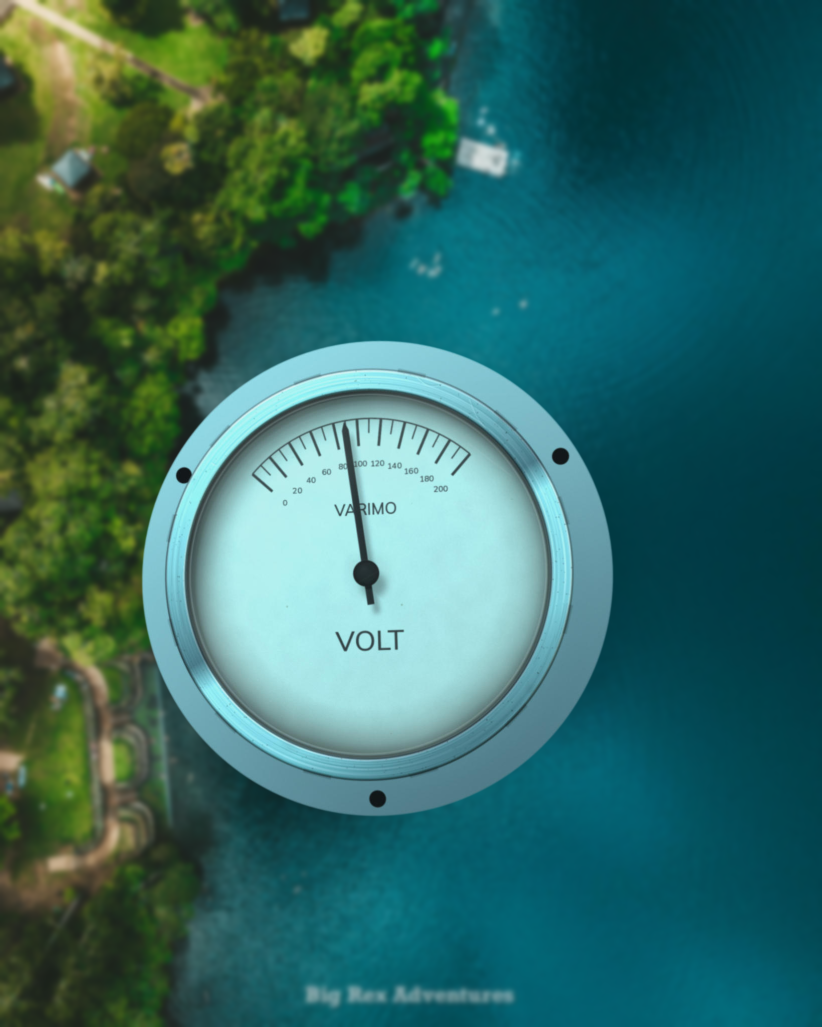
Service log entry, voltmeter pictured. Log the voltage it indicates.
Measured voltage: 90 V
